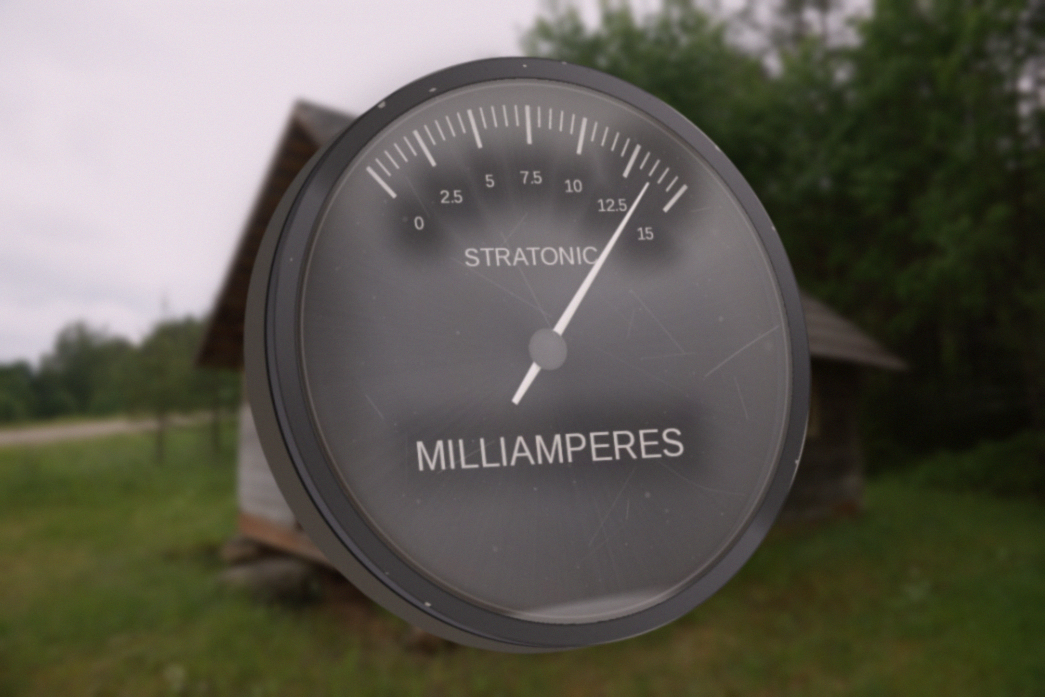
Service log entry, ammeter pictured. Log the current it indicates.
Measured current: 13.5 mA
